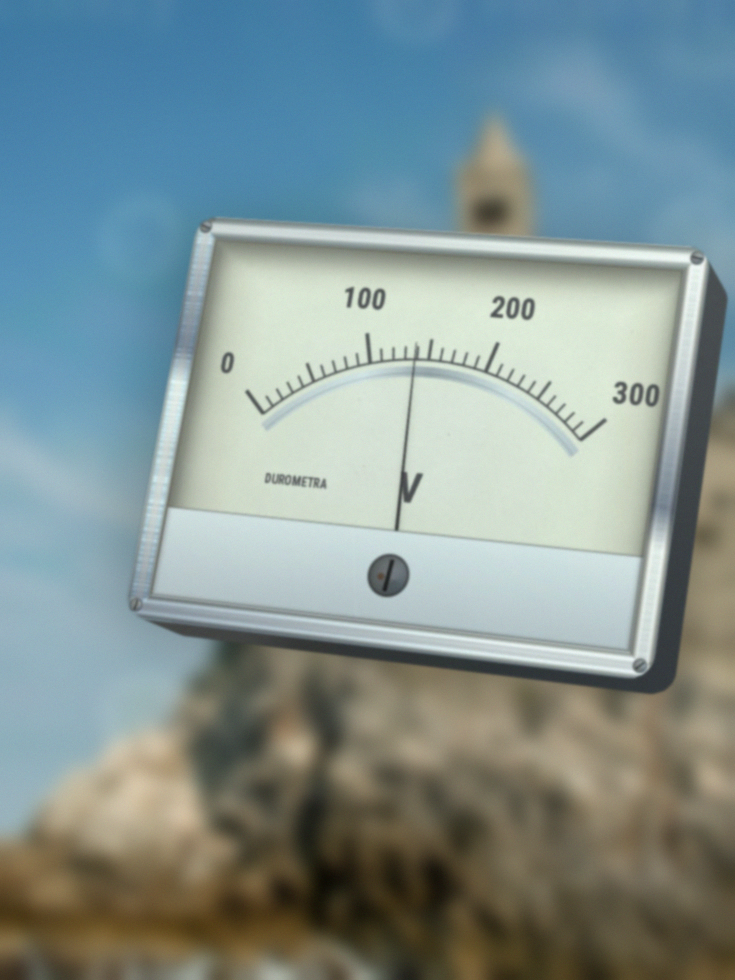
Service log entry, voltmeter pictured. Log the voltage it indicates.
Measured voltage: 140 V
